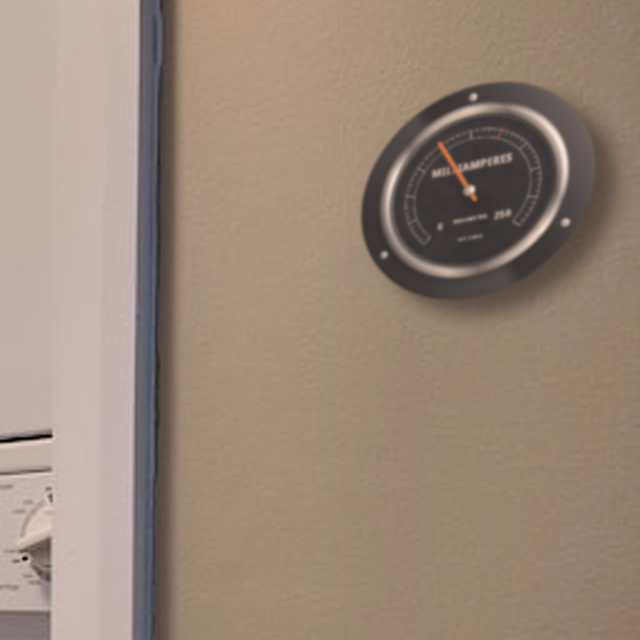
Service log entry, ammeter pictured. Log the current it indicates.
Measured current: 100 mA
